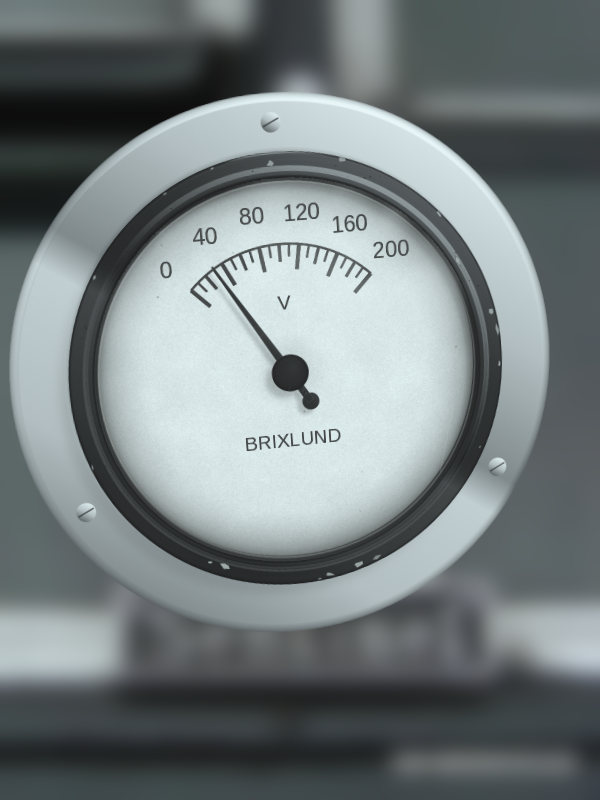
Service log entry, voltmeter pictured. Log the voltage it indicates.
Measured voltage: 30 V
